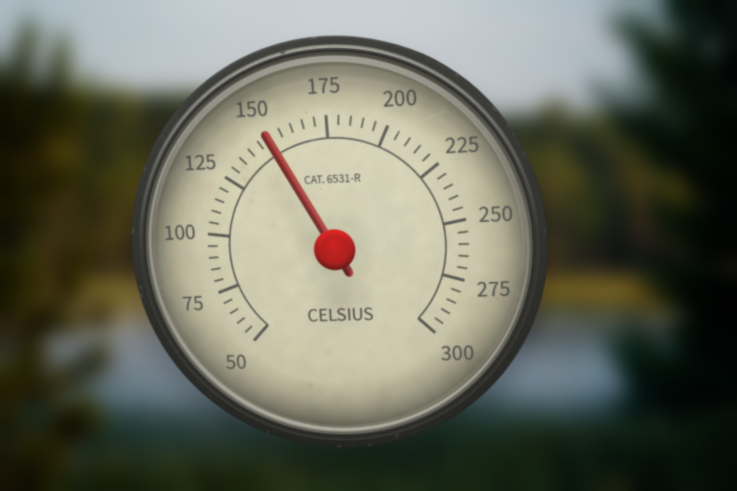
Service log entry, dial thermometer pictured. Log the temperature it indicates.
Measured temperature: 150 °C
